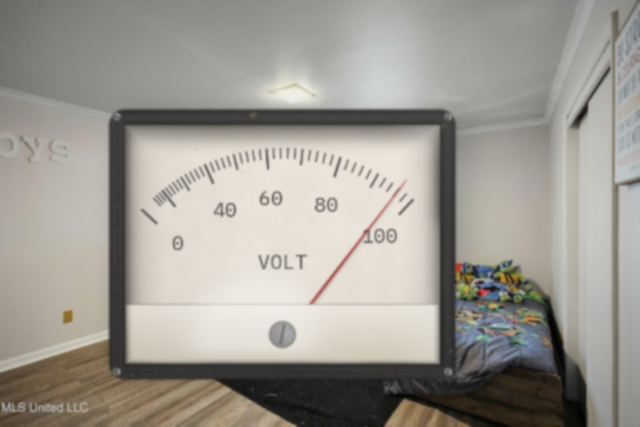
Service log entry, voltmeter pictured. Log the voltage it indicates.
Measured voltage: 96 V
